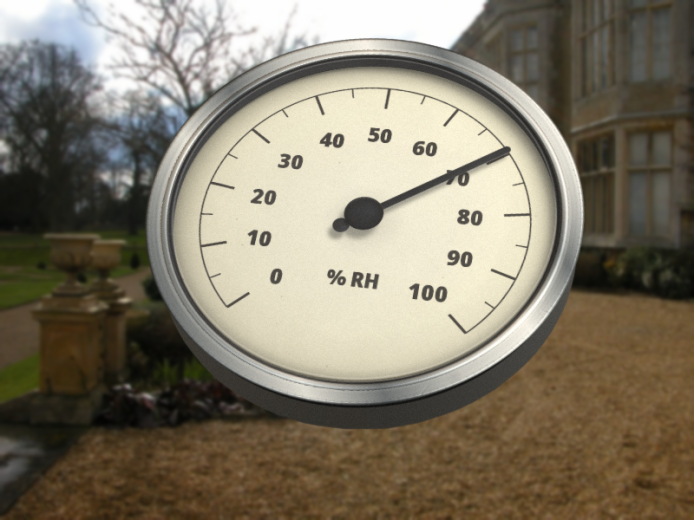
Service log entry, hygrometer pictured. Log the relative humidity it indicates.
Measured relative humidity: 70 %
